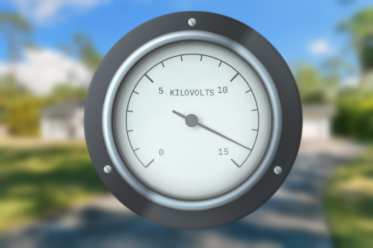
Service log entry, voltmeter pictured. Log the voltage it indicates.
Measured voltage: 14 kV
